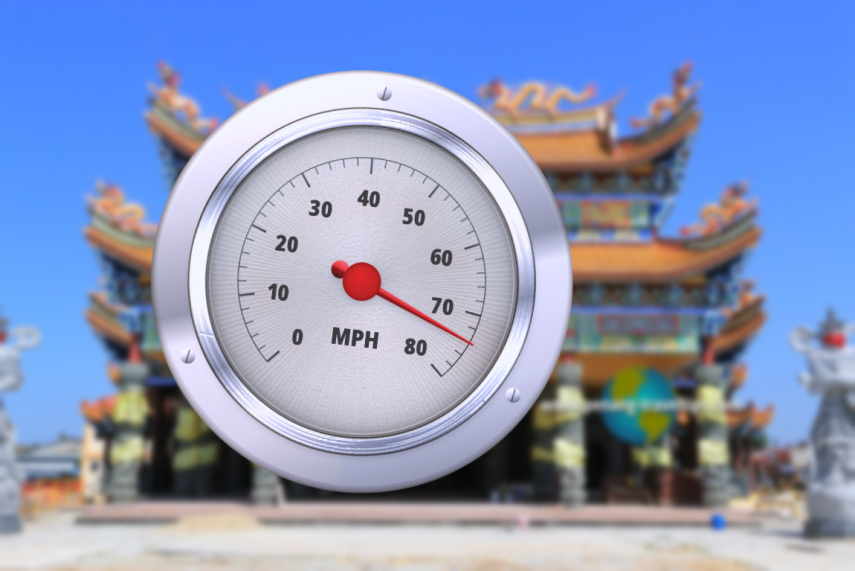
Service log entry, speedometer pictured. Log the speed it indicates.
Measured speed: 74 mph
